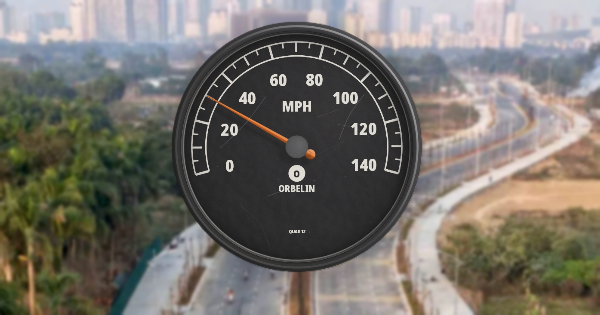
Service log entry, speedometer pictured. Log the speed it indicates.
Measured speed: 30 mph
